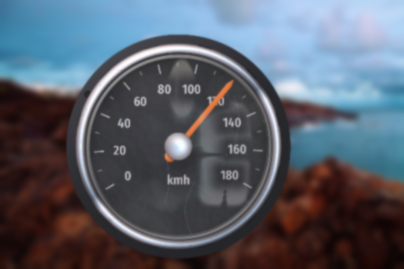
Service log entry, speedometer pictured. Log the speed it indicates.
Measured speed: 120 km/h
